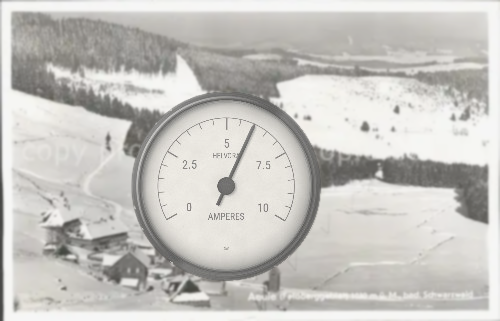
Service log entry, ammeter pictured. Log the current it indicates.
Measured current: 6 A
